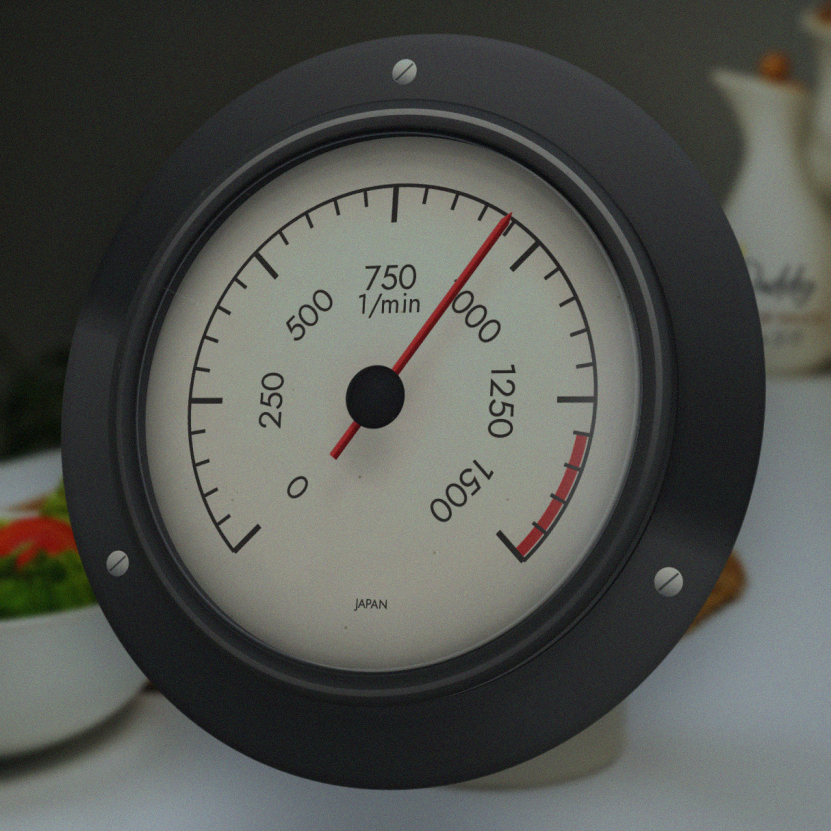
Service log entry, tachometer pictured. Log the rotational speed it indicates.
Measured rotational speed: 950 rpm
